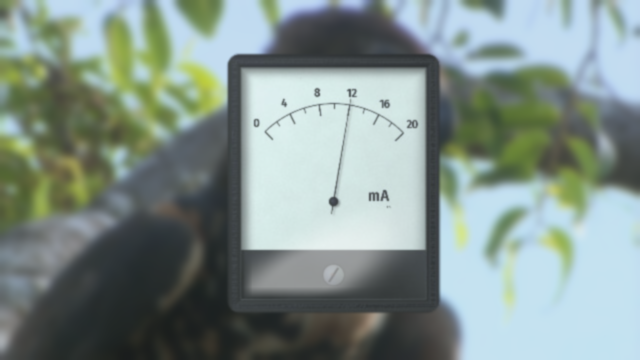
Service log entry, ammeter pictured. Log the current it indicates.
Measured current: 12 mA
